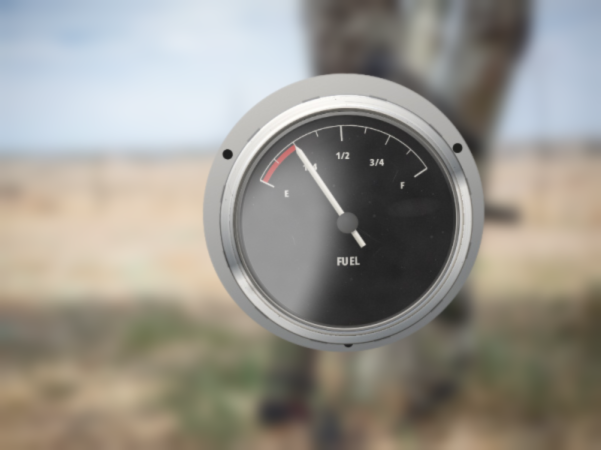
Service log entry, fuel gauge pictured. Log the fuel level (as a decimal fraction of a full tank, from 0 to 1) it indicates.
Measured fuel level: 0.25
